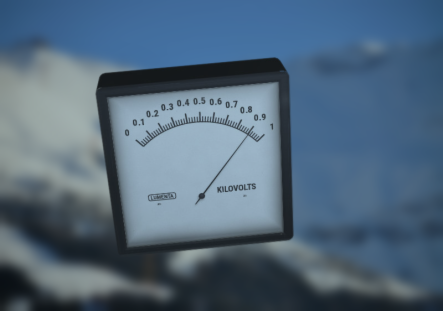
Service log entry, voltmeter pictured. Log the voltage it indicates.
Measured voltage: 0.9 kV
